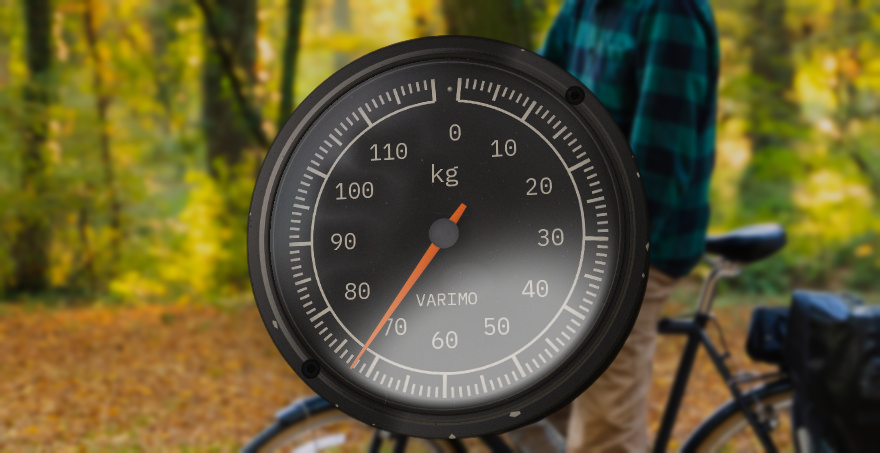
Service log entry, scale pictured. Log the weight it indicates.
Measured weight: 72 kg
